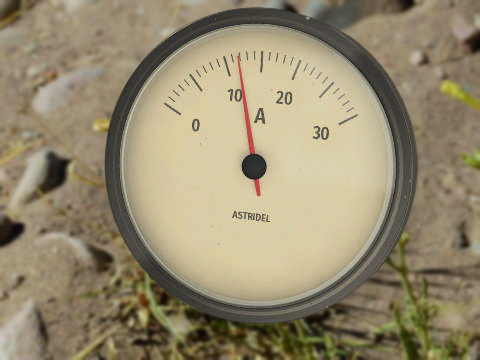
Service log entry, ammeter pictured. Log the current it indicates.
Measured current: 12 A
